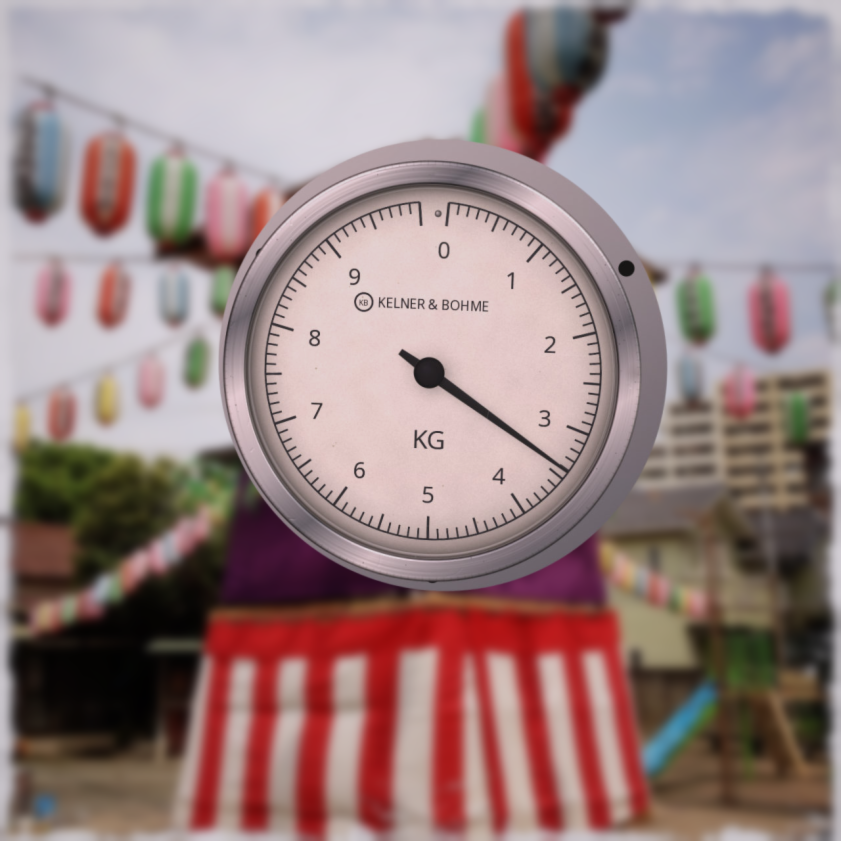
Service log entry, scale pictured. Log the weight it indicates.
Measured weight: 3.4 kg
